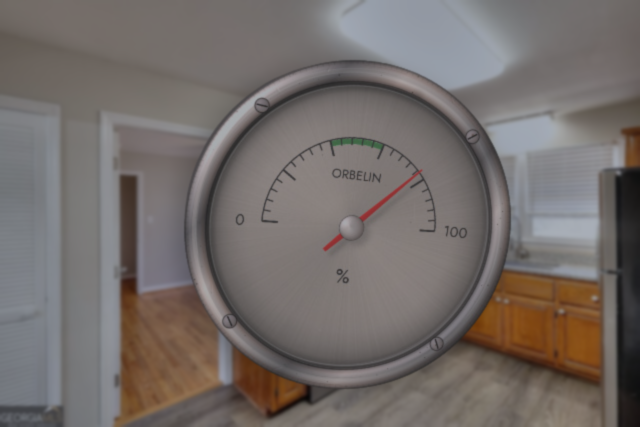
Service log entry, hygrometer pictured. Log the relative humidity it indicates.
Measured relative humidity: 76 %
